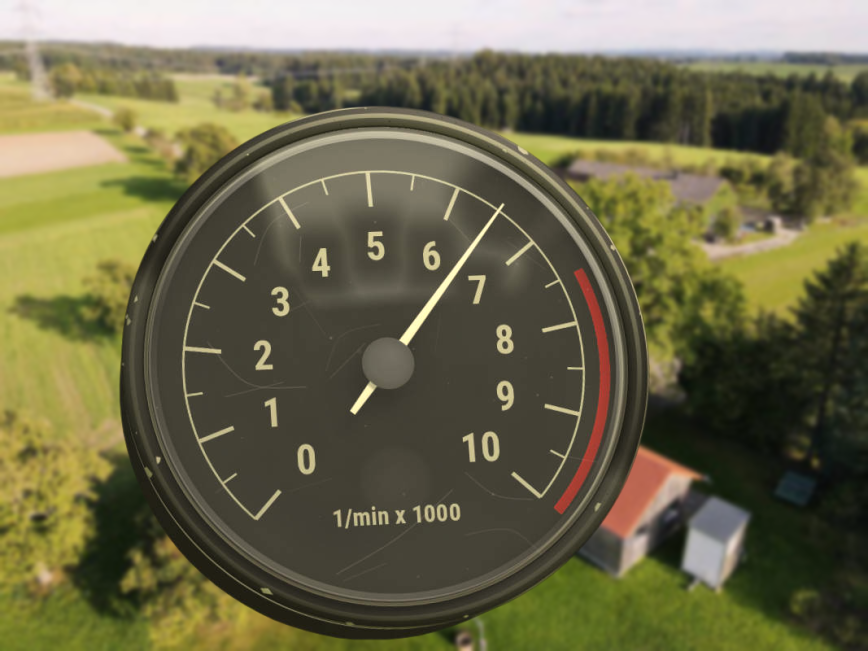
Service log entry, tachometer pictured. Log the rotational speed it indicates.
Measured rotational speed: 6500 rpm
